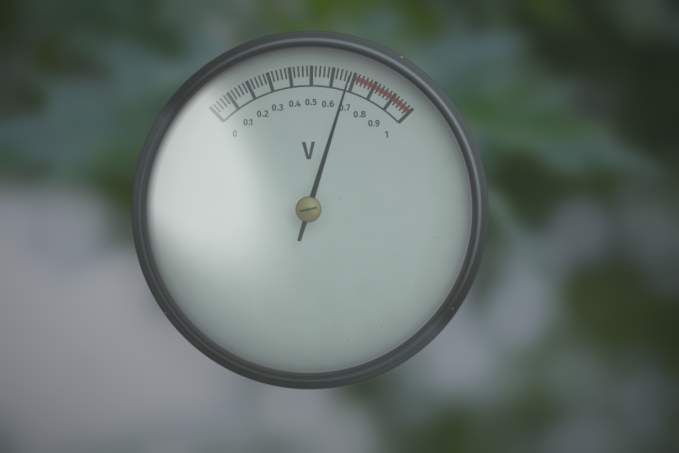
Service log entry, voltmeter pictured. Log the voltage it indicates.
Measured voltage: 0.68 V
